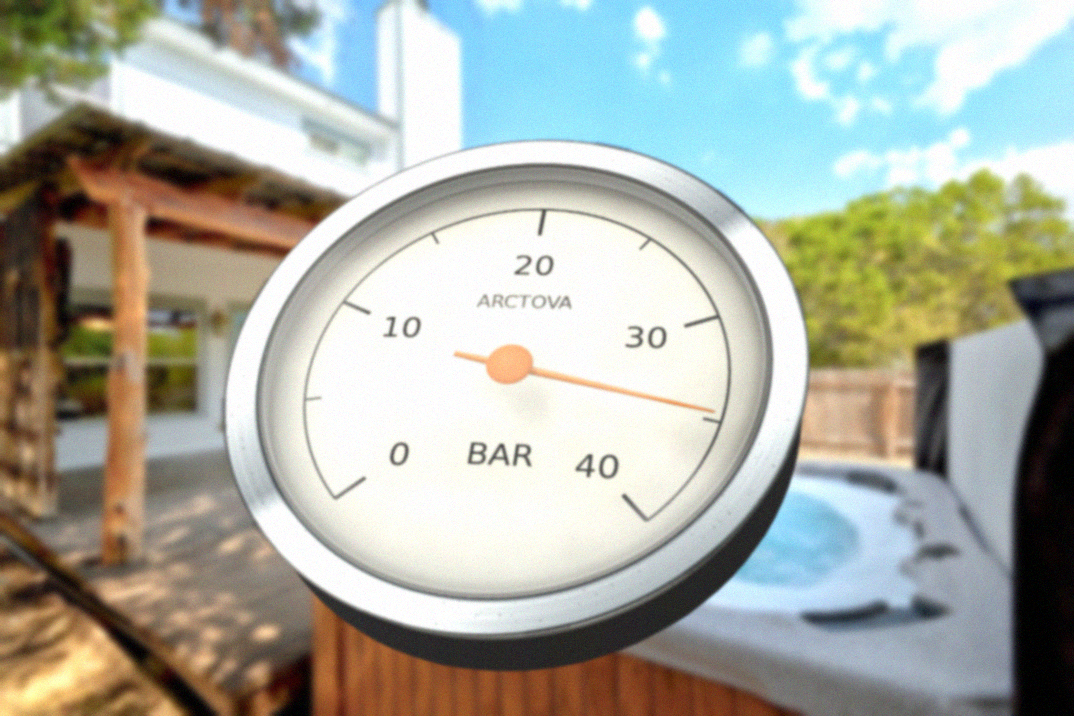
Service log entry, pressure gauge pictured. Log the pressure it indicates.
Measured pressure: 35 bar
